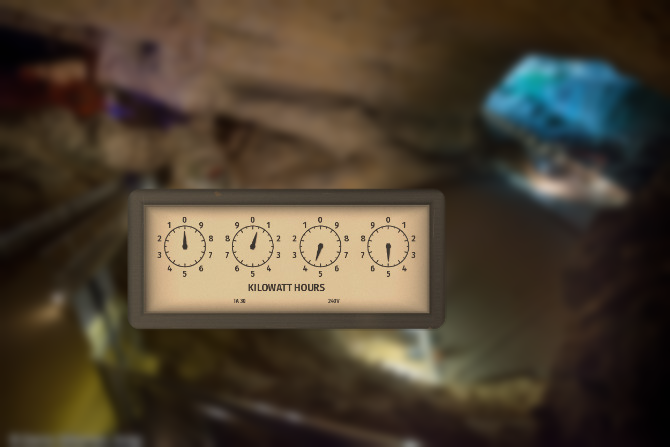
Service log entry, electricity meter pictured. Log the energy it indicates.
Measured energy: 45 kWh
